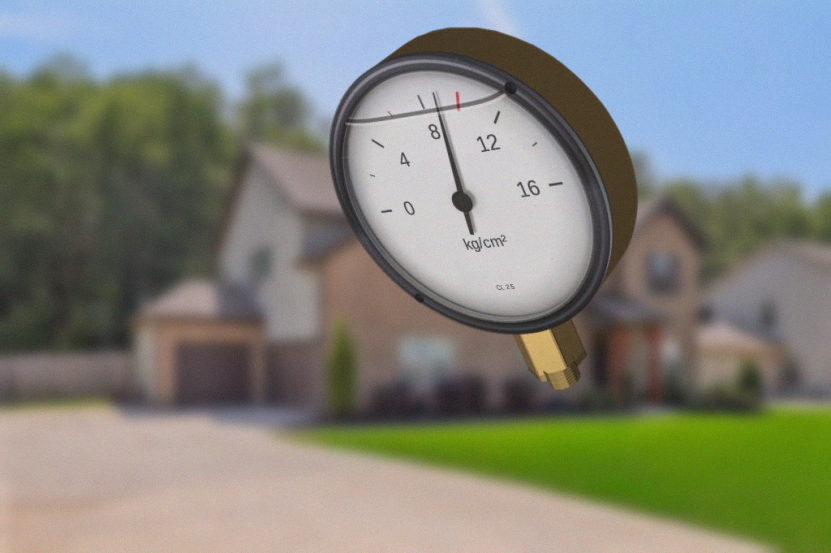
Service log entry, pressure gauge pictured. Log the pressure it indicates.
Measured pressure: 9 kg/cm²
